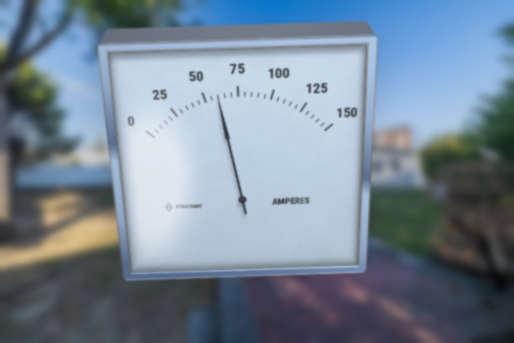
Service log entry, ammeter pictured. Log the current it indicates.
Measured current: 60 A
